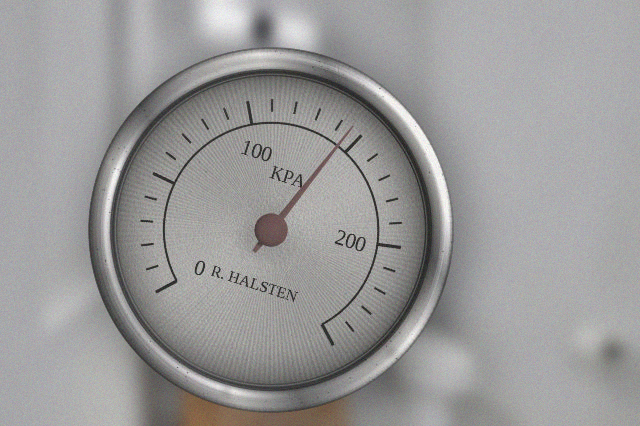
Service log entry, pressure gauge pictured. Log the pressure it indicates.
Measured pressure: 145 kPa
